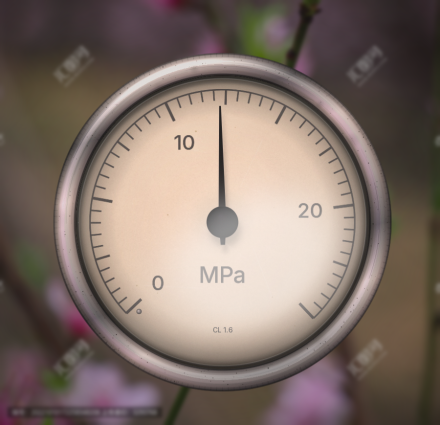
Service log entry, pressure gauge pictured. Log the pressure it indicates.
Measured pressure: 12.25 MPa
